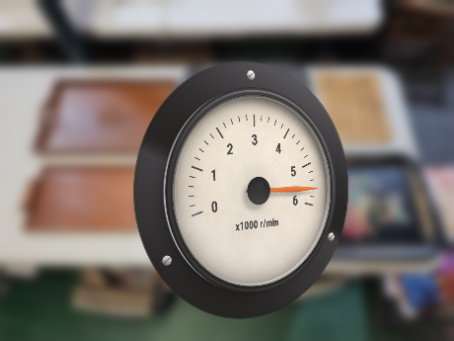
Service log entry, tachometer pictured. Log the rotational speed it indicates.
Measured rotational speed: 5600 rpm
